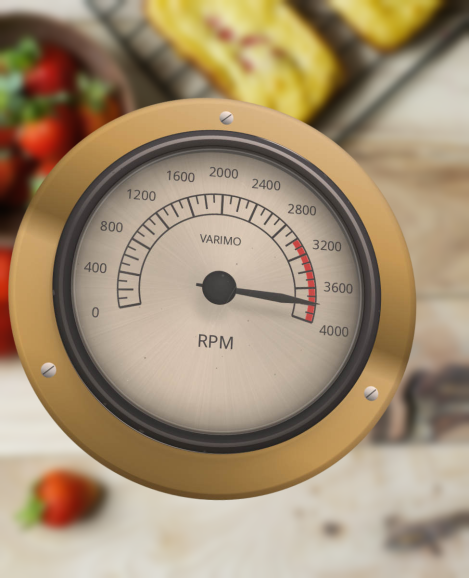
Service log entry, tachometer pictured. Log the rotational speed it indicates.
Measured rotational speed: 3800 rpm
